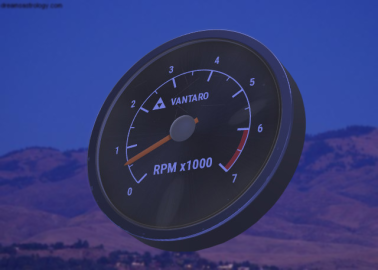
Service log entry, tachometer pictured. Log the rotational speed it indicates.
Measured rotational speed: 500 rpm
